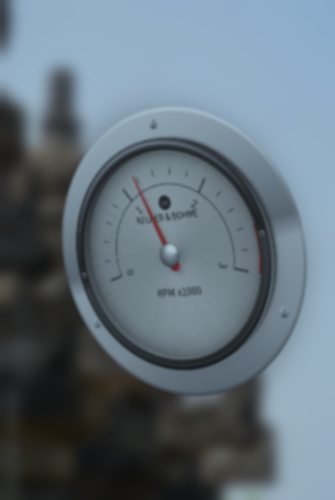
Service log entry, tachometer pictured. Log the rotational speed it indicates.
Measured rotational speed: 1200 rpm
